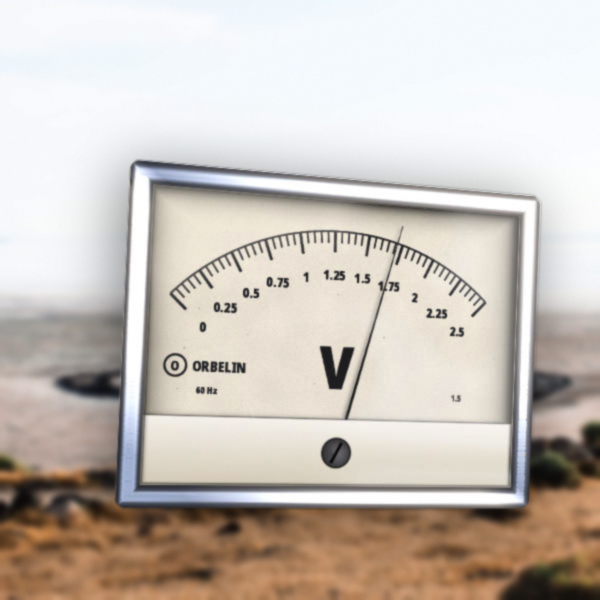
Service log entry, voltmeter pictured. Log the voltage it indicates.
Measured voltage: 1.7 V
